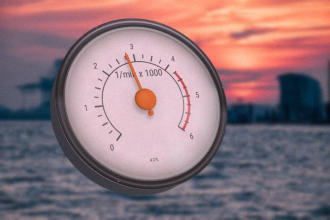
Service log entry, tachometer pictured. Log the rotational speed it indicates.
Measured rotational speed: 2750 rpm
